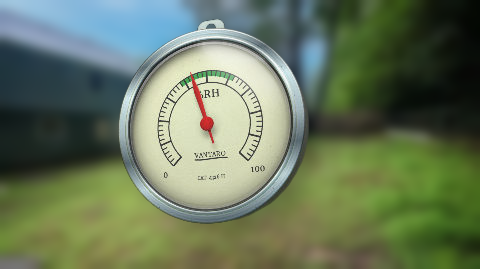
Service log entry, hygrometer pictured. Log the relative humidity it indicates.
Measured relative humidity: 44 %
